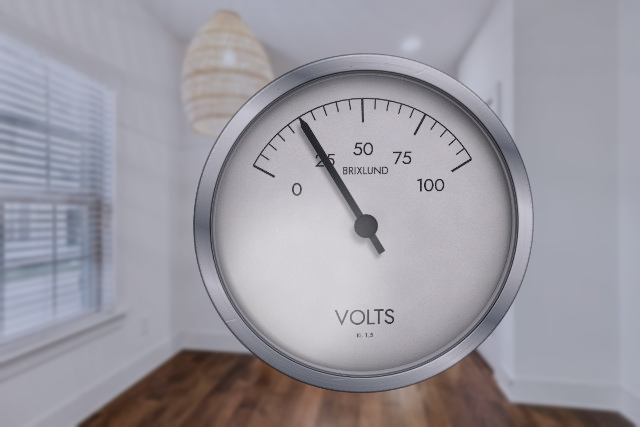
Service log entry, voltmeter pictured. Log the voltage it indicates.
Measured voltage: 25 V
